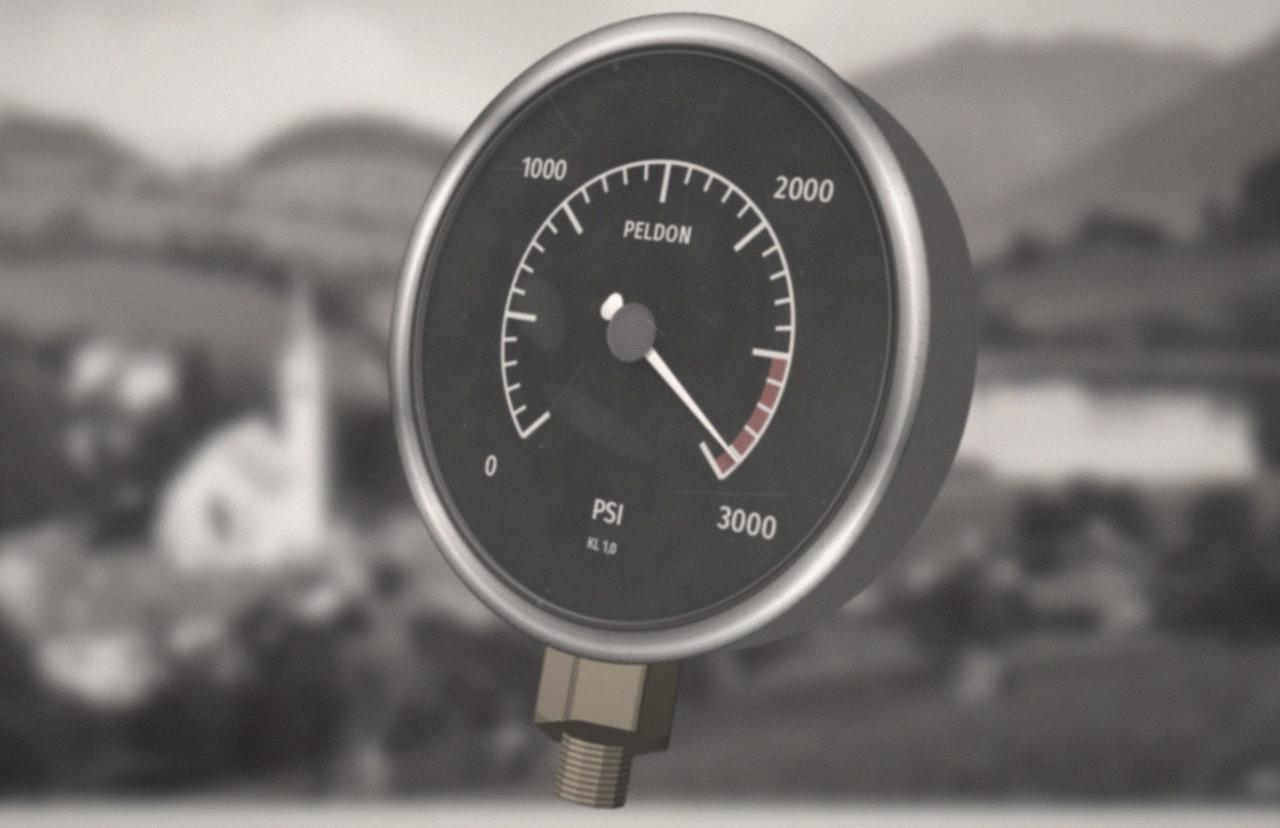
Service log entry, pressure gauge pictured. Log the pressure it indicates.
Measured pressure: 2900 psi
